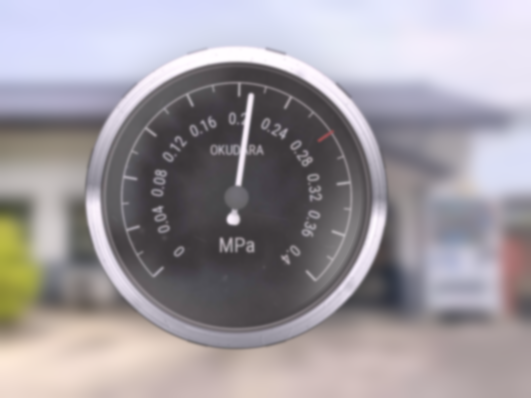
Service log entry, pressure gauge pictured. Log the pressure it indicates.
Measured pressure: 0.21 MPa
